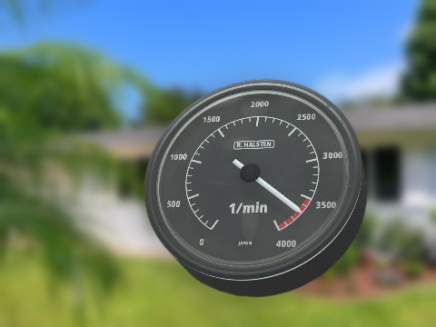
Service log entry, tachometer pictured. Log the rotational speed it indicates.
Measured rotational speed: 3700 rpm
